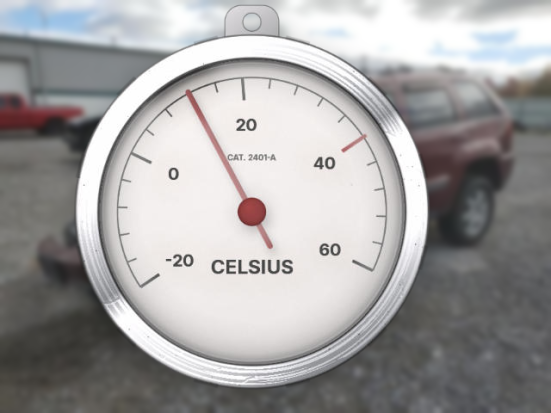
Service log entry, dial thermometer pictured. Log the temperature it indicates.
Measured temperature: 12 °C
